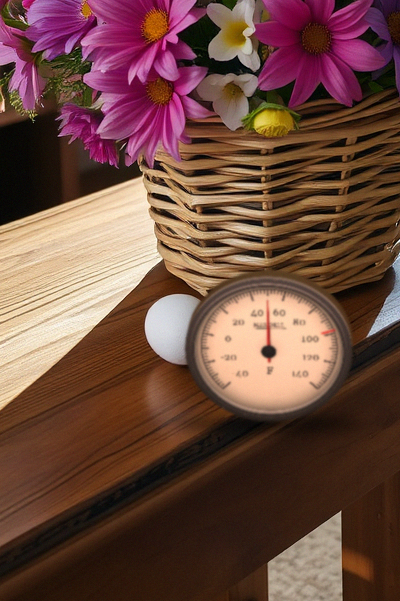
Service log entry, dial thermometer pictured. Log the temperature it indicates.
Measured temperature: 50 °F
